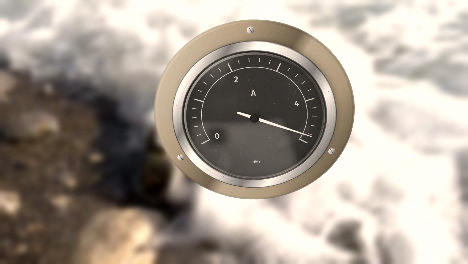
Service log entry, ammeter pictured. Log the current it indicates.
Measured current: 4.8 A
